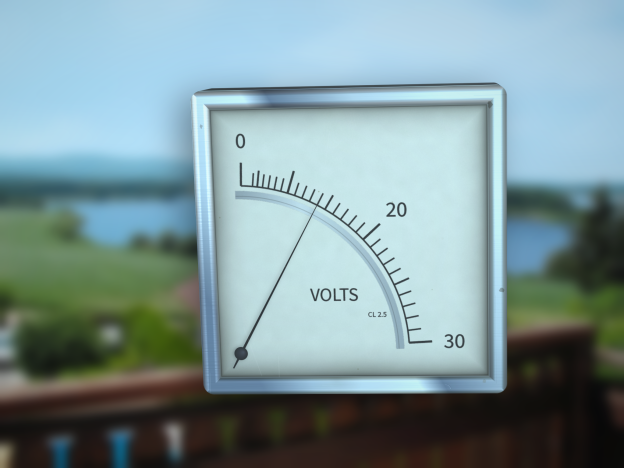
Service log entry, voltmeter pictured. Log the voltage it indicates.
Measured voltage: 14 V
